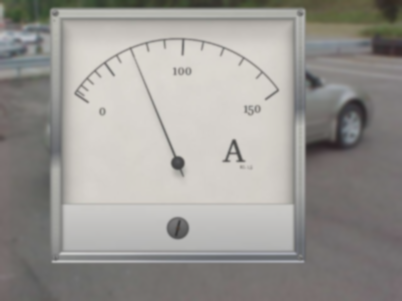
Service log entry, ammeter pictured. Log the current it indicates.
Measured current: 70 A
